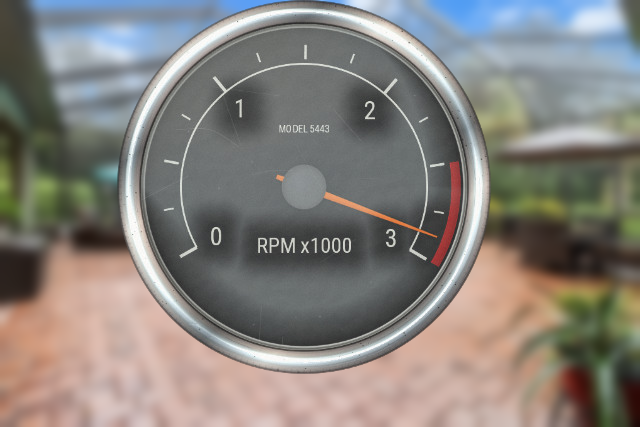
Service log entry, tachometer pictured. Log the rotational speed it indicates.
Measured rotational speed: 2875 rpm
